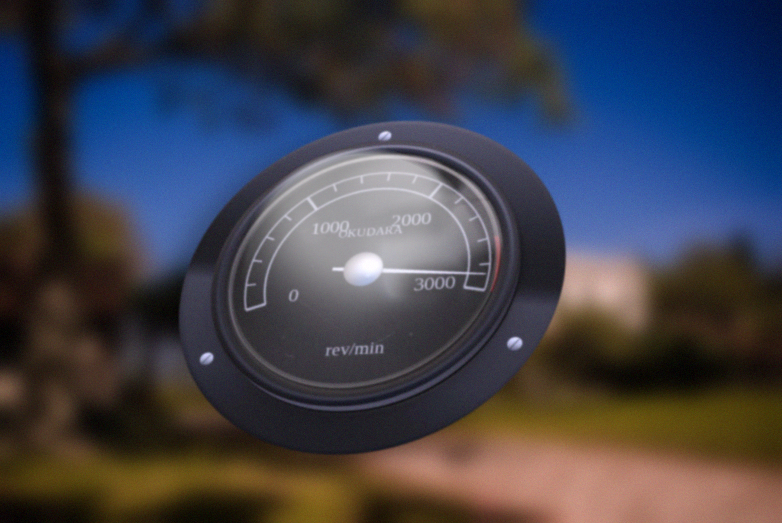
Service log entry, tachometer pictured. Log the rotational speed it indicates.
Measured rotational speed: 2900 rpm
